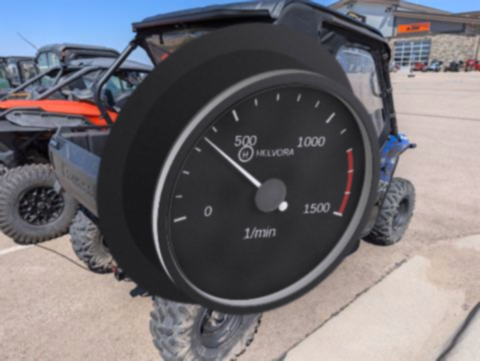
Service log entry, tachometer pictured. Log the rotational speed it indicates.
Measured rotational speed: 350 rpm
